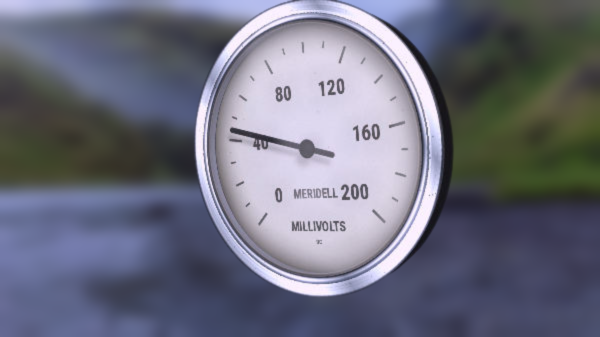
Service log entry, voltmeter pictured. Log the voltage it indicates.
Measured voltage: 45 mV
